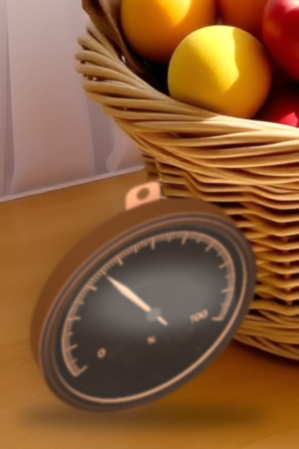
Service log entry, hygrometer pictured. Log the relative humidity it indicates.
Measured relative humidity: 35 %
